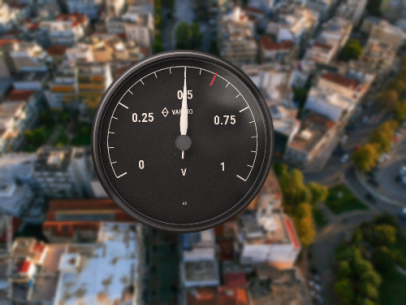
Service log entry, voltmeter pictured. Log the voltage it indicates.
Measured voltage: 0.5 V
